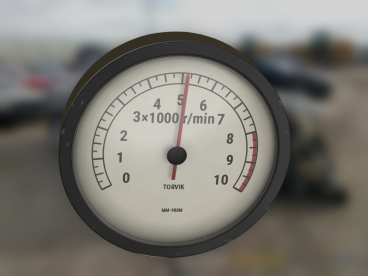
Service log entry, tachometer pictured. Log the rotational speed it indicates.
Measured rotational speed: 5125 rpm
